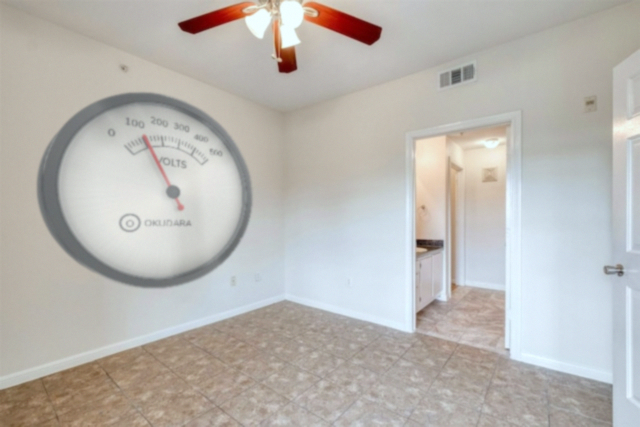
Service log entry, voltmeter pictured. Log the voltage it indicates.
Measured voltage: 100 V
